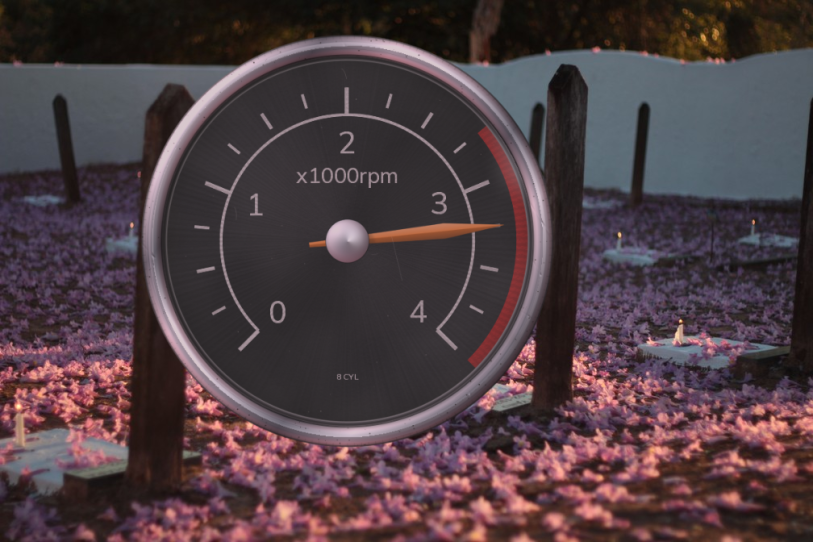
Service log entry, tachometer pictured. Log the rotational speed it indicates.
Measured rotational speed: 3250 rpm
